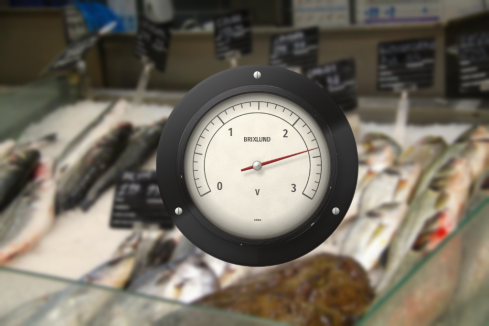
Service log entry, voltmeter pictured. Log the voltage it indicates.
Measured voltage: 2.4 V
